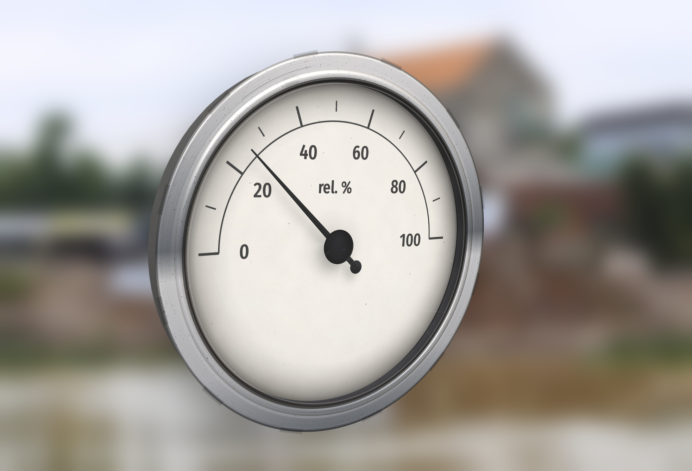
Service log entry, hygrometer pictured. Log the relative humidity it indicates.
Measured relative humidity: 25 %
